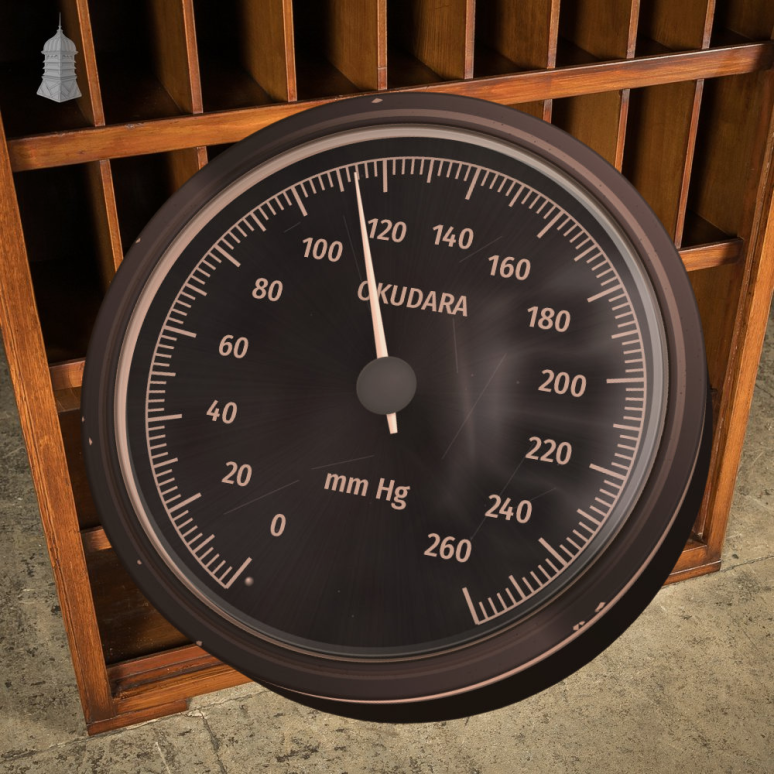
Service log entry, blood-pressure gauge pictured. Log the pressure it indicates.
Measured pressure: 114 mmHg
